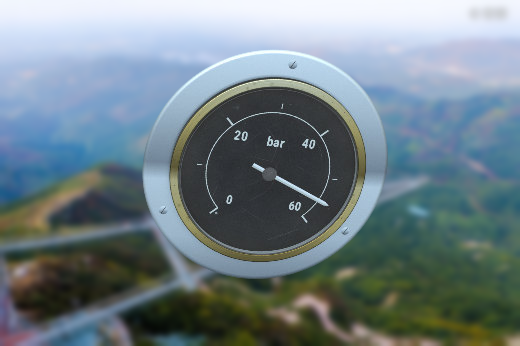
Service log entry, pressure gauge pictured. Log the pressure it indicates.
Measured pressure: 55 bar
